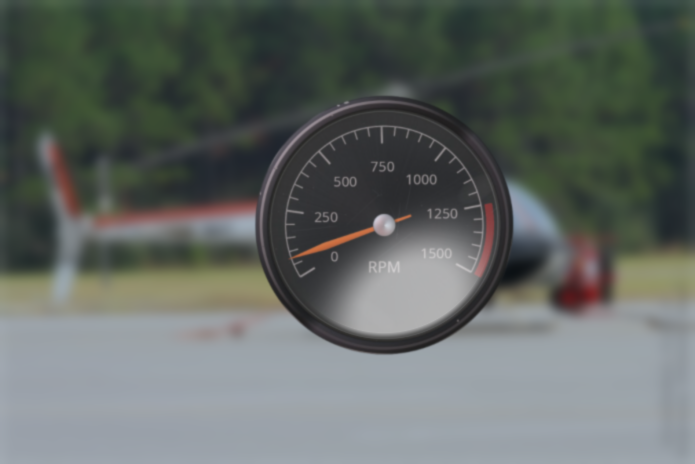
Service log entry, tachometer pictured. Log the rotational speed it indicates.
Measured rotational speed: 75 rpm
